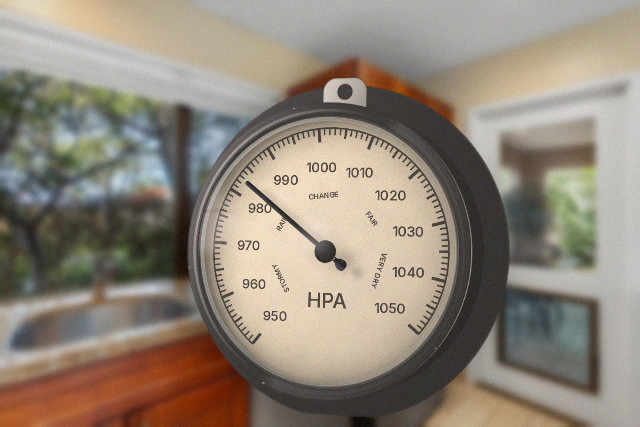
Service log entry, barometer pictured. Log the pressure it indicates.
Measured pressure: 983 hPa
